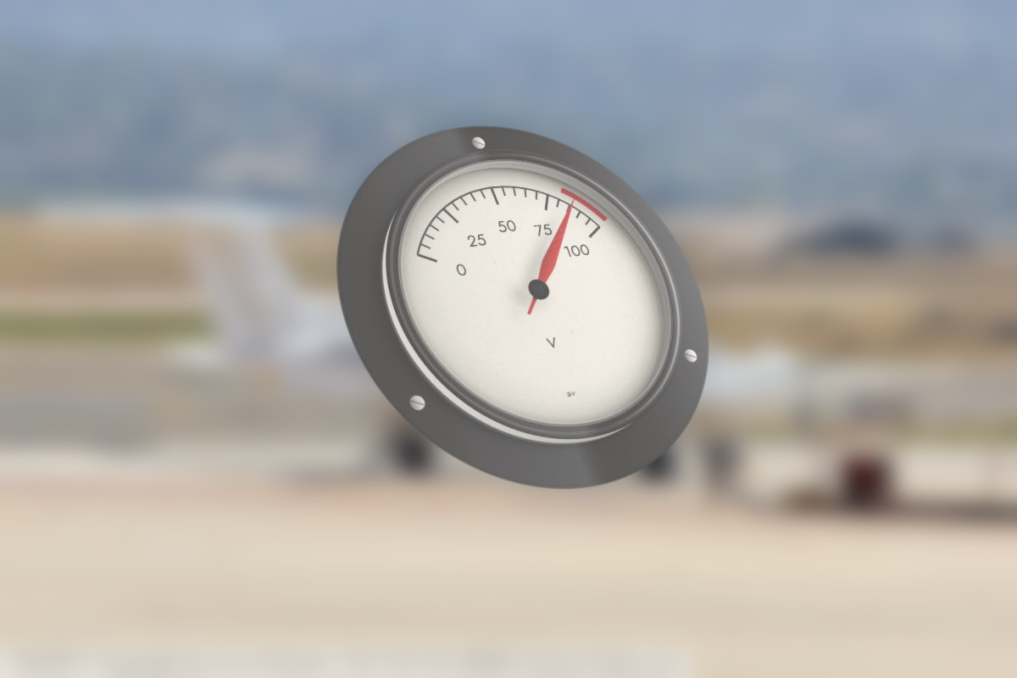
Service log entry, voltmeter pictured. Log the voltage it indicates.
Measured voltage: 85 V
